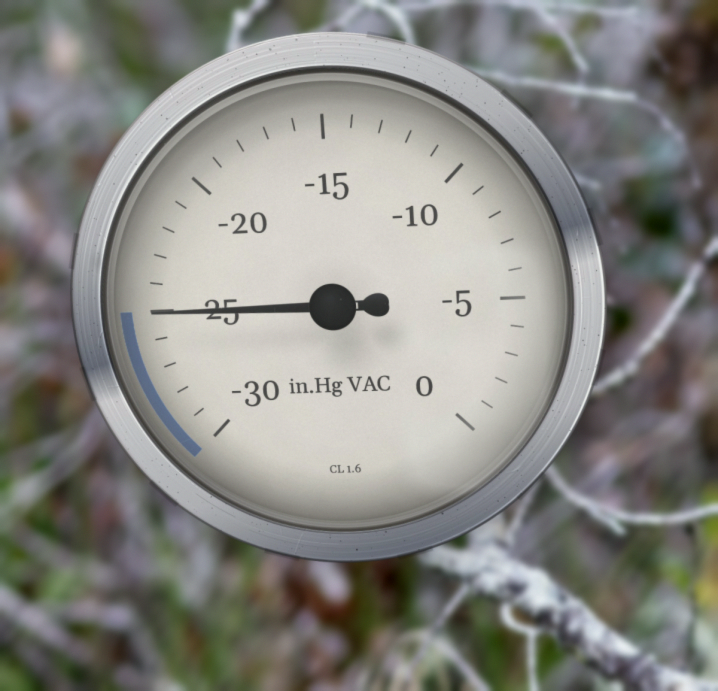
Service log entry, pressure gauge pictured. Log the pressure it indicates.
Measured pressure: -25 inHg
